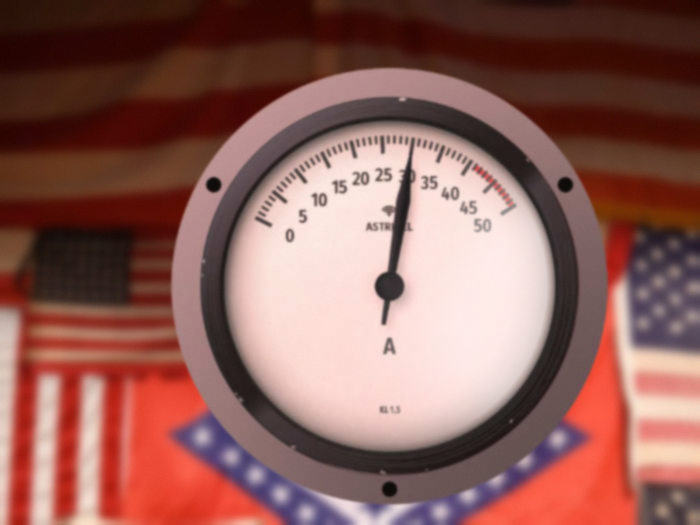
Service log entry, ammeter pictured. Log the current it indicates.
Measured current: 30 A
